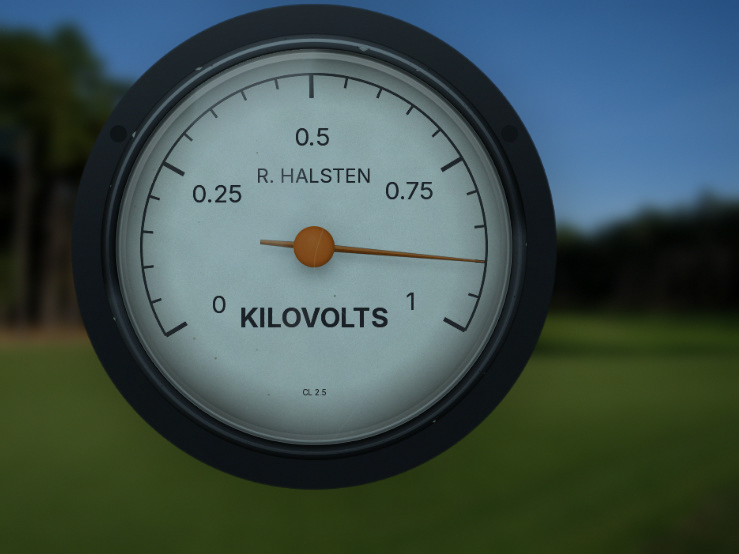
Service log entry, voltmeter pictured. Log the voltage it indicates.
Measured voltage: 0.9 kV
